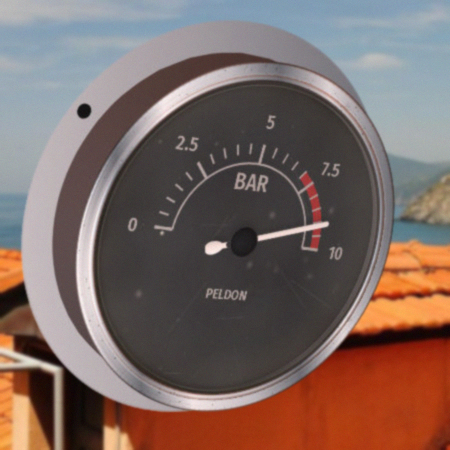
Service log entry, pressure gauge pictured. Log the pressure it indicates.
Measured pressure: 9 bar
